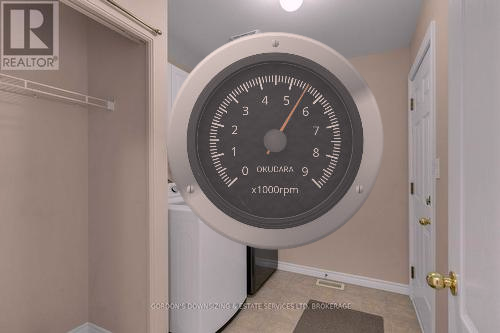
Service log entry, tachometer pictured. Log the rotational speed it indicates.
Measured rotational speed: 5500 rpm
